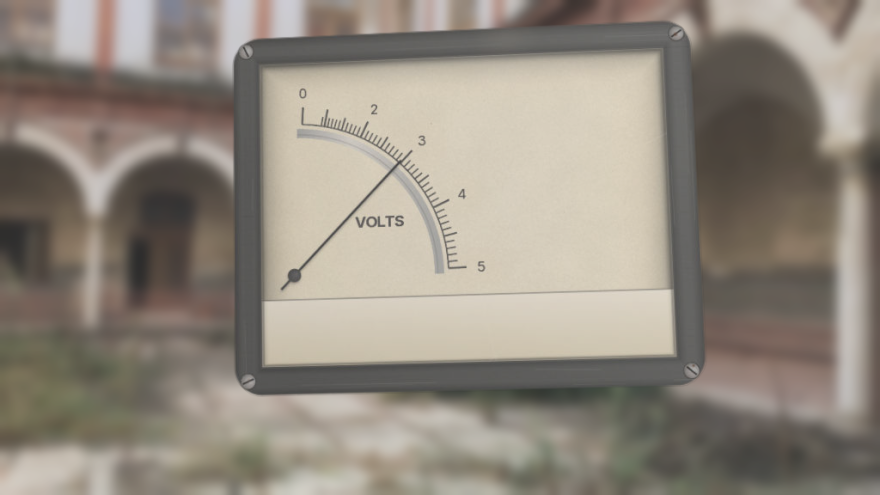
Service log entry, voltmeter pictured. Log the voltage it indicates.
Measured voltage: 3 V
